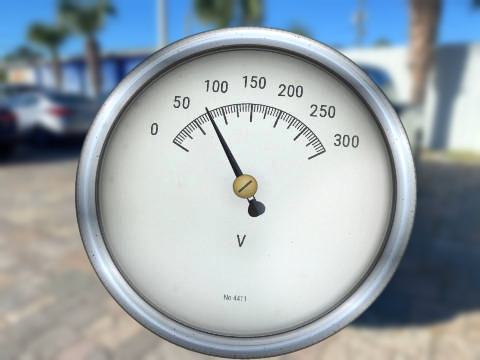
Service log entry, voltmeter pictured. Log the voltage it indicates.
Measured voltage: 75 V
